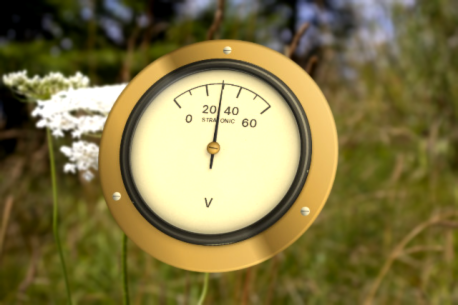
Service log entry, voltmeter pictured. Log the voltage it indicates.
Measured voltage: 30 V
